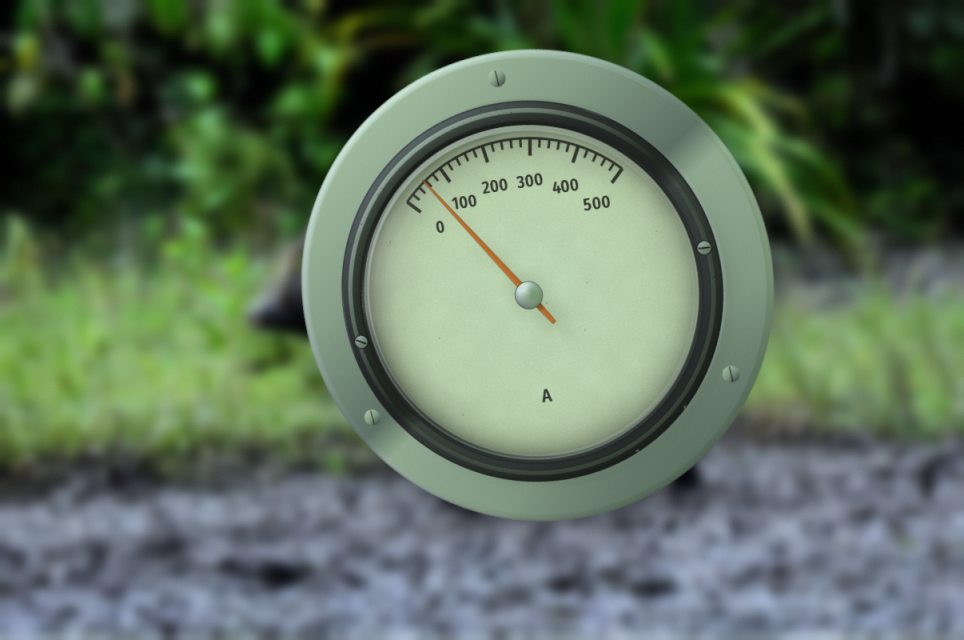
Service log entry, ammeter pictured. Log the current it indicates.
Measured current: 60 A
